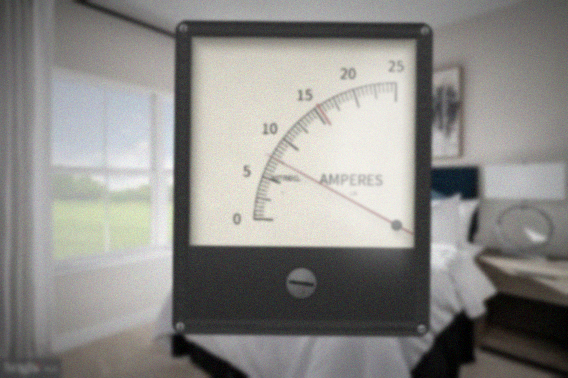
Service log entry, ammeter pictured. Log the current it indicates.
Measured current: 7.5 A
